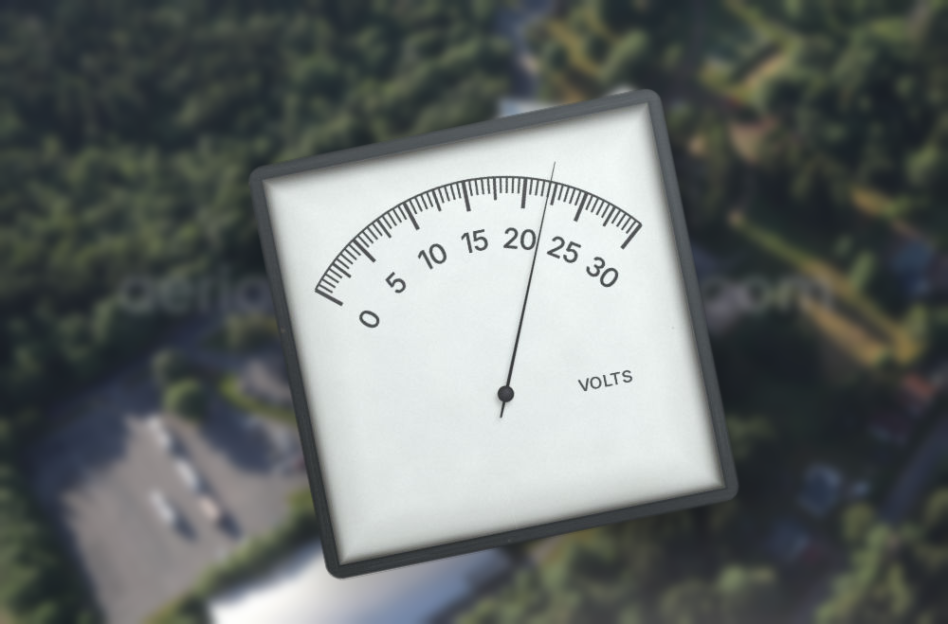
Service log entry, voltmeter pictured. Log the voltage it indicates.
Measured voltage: 22 V
